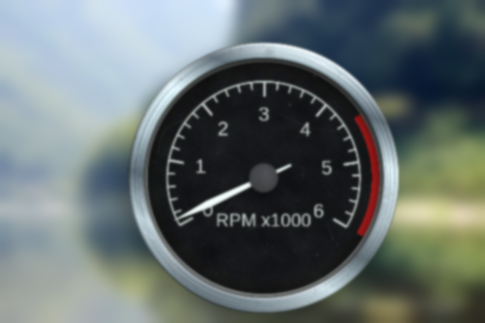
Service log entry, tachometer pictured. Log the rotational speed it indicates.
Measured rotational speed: 100 rpm
